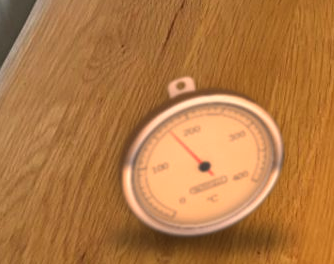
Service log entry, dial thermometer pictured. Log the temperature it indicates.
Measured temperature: 170 °C
